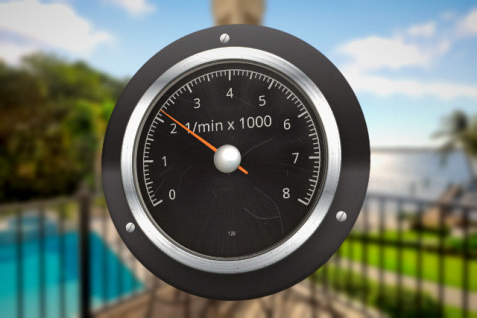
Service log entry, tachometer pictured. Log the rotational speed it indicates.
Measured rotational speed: 2200 rpm
